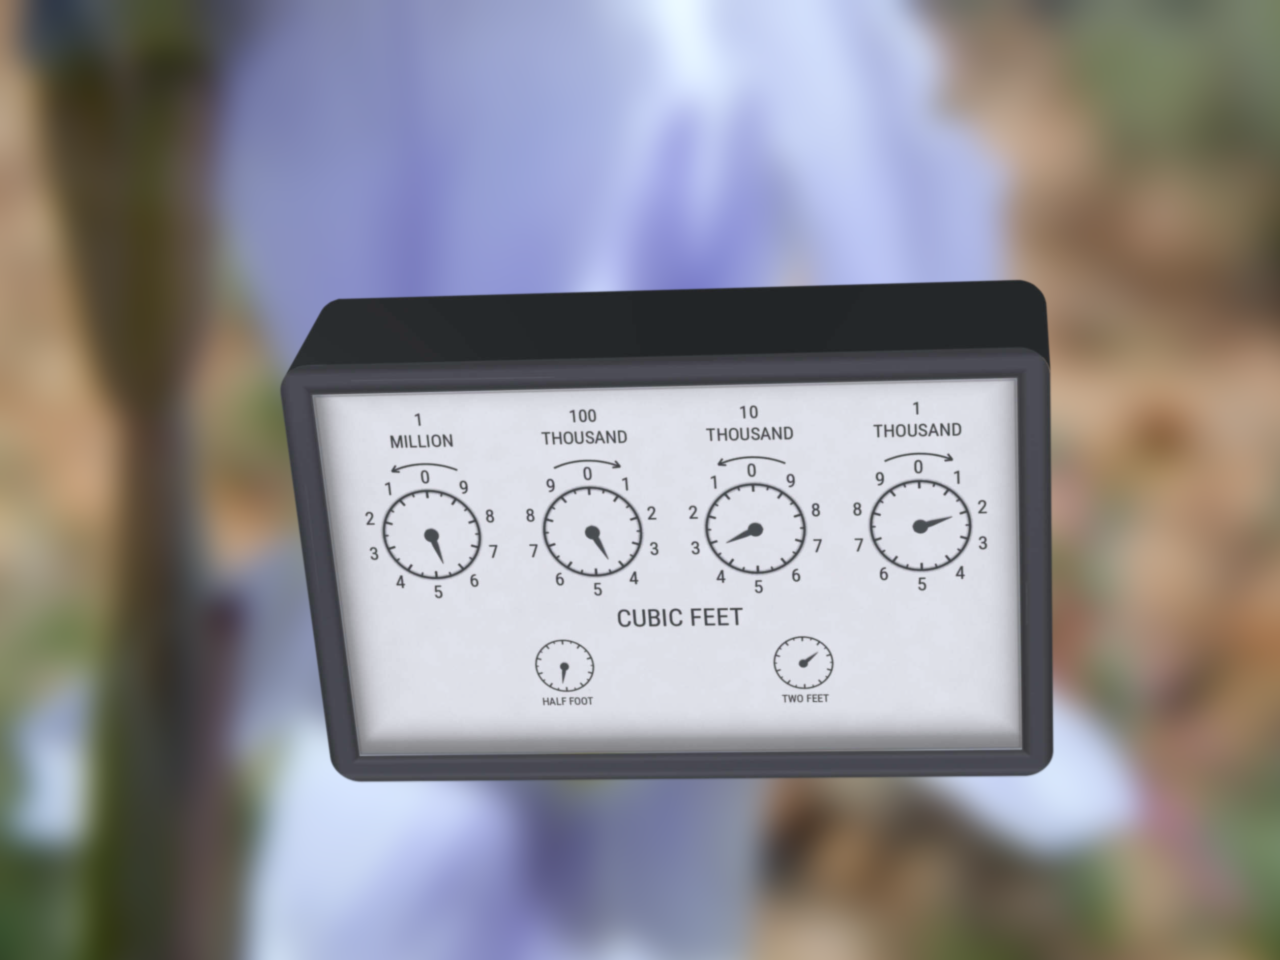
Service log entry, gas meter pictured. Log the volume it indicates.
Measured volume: 543200 ft³
